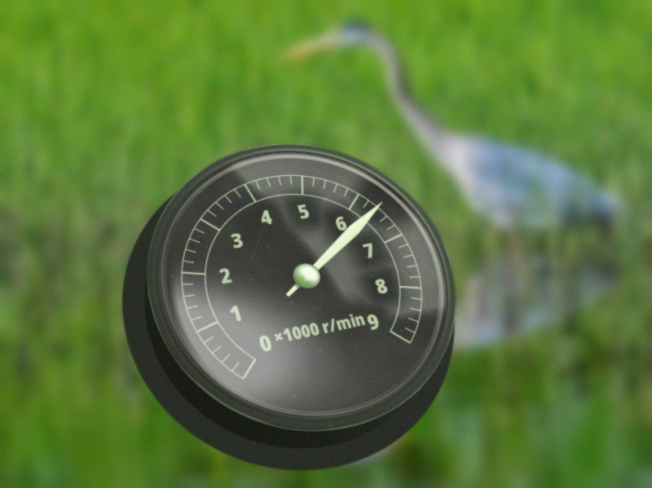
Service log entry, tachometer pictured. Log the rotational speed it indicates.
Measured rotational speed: 6400 rpm
